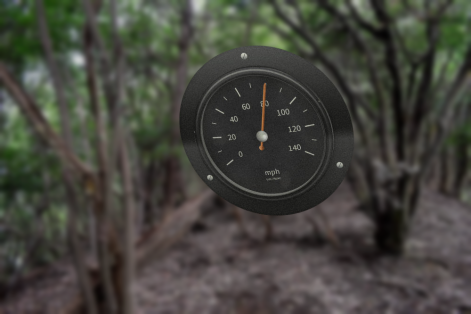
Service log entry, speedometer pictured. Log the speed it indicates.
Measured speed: 80 mph
